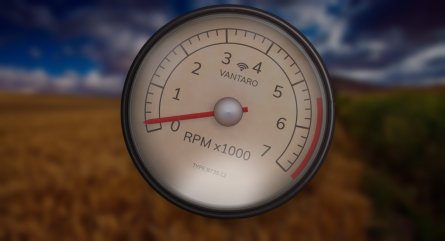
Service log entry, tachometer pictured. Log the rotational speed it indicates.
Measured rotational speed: 200 rpm
